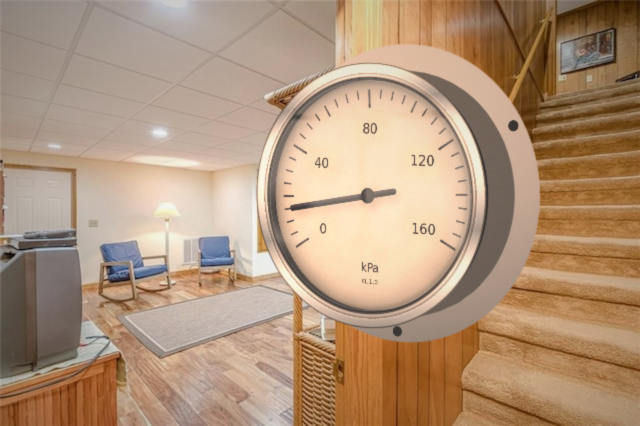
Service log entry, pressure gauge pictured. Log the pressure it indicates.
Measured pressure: 15 kPa
